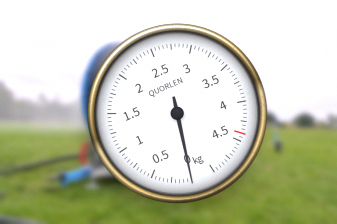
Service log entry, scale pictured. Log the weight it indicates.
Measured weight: 0 kg
